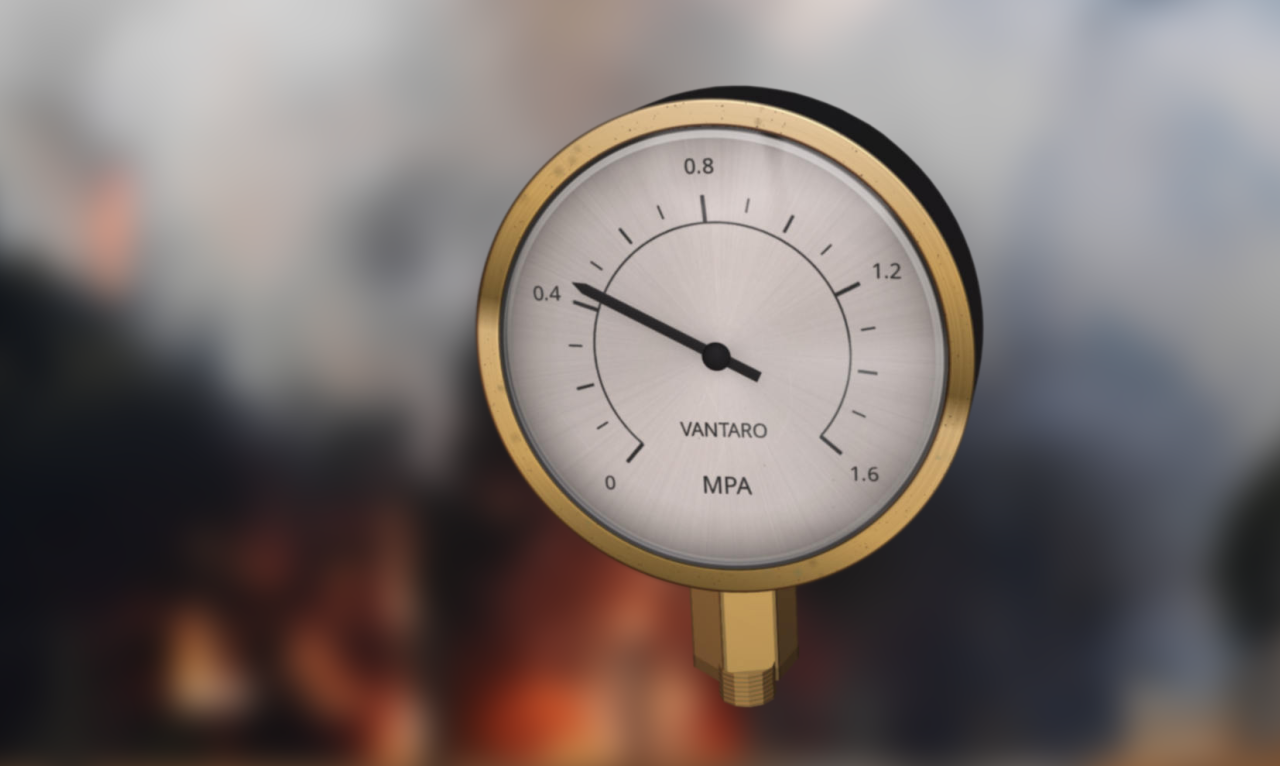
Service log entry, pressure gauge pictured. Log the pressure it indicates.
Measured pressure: 0.45 MPa
